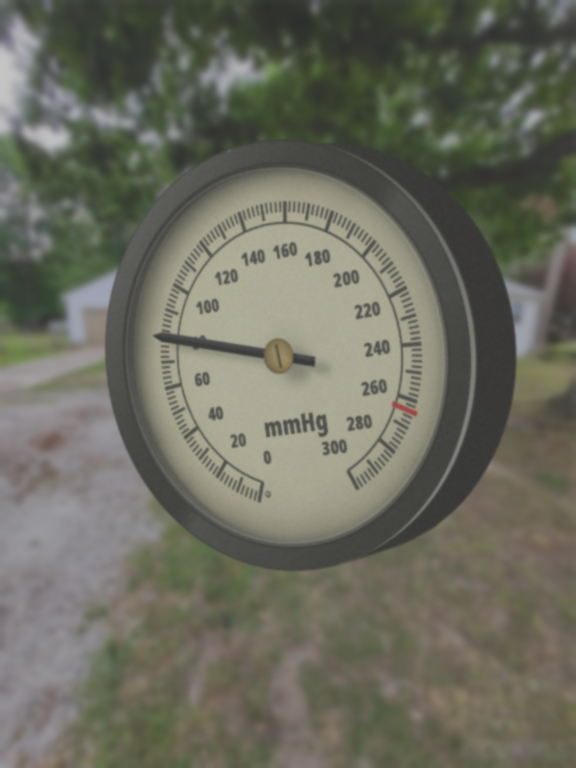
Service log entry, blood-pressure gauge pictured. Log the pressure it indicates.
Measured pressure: 80 mmHg
